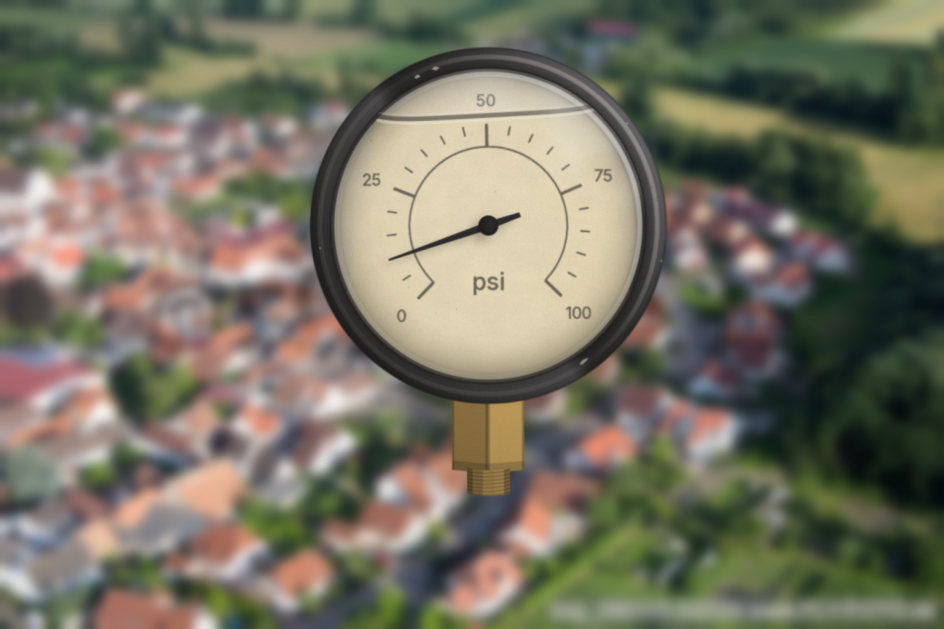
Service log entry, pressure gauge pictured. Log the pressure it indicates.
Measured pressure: 10 psi
